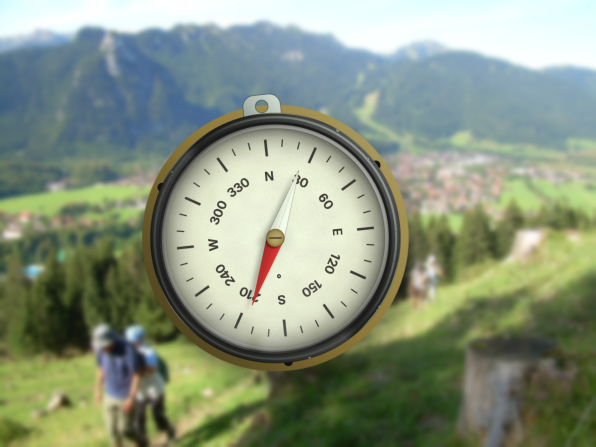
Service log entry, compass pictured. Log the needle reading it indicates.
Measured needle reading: 205 °
